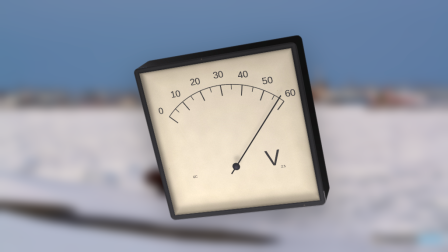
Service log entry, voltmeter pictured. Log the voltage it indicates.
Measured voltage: 57.5 V
